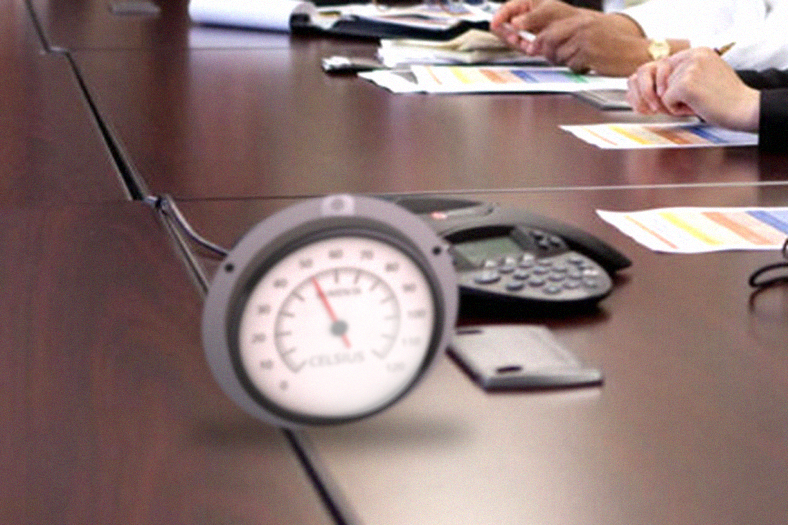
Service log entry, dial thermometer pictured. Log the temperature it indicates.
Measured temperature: 50 °C
